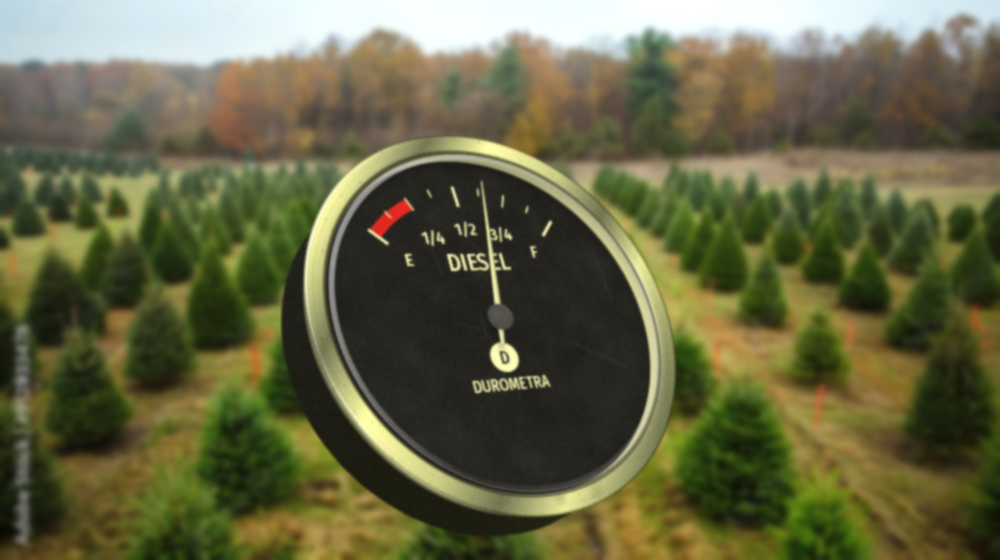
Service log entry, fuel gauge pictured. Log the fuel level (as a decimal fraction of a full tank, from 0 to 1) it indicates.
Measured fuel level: 0.625
